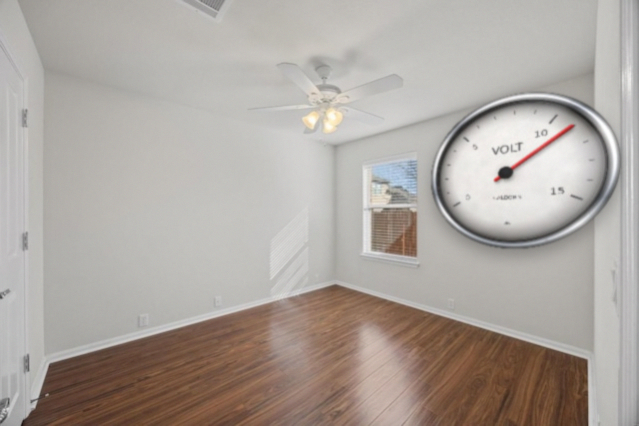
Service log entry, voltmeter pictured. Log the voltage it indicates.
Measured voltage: 11 V
